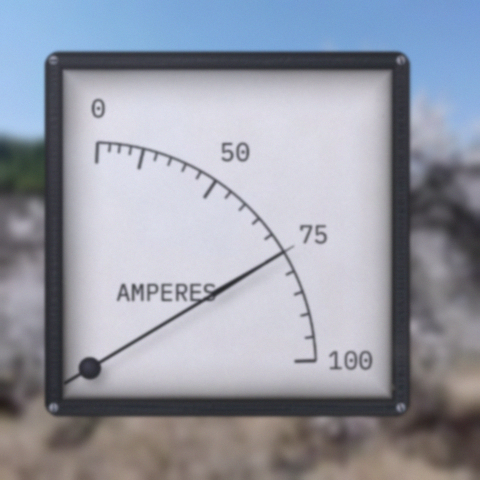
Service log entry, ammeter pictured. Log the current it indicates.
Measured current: 75 A
